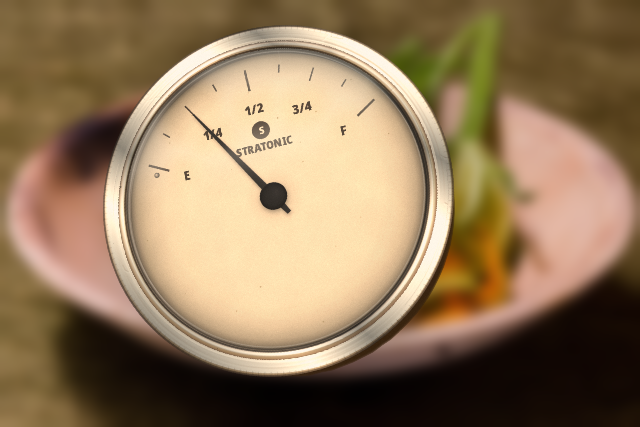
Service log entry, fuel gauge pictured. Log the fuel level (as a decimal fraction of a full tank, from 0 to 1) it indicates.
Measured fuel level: 0.25
